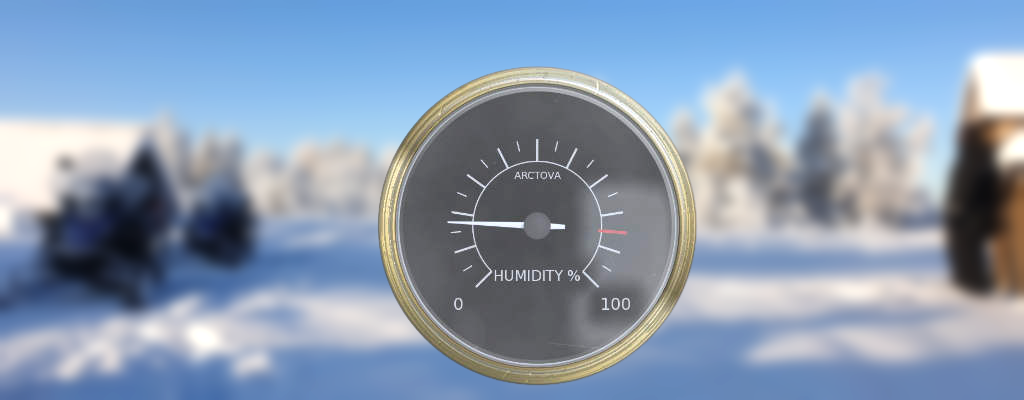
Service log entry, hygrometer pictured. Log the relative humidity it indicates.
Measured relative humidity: 17.5 %
